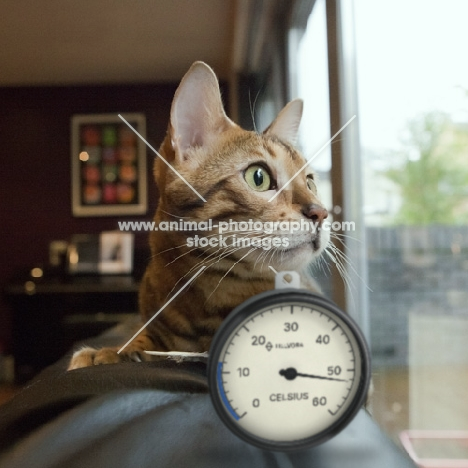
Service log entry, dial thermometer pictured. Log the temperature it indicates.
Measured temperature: 52 °C
